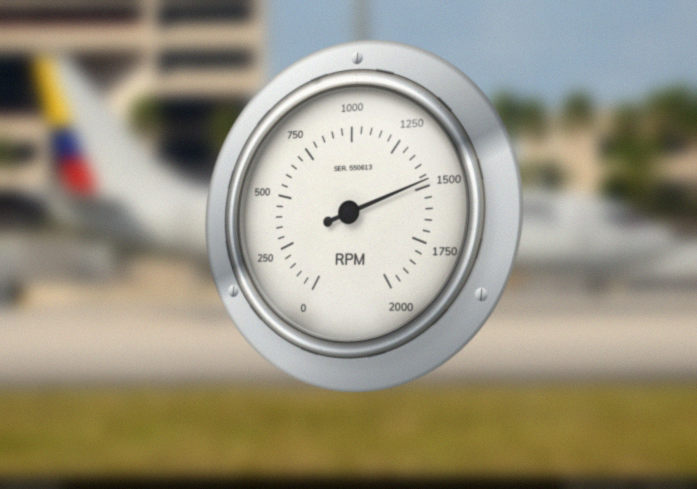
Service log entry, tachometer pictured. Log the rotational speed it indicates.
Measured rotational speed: 1475 rpm
